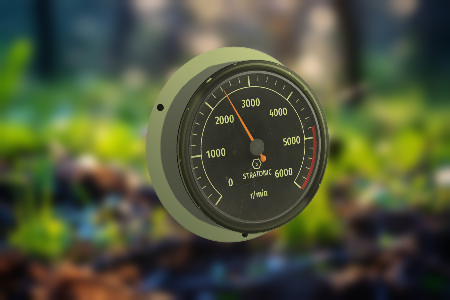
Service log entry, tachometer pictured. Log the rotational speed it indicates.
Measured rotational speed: 2400 rpm
